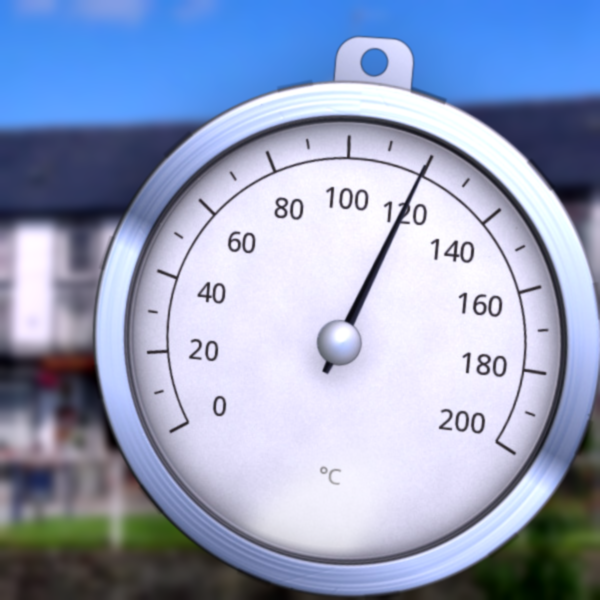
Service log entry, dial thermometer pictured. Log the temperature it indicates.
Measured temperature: 120 °C
